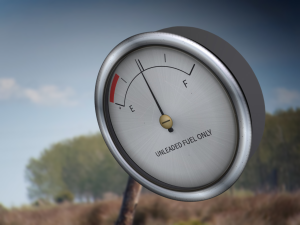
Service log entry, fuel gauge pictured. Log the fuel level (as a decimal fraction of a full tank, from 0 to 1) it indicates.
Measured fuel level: 0.5
